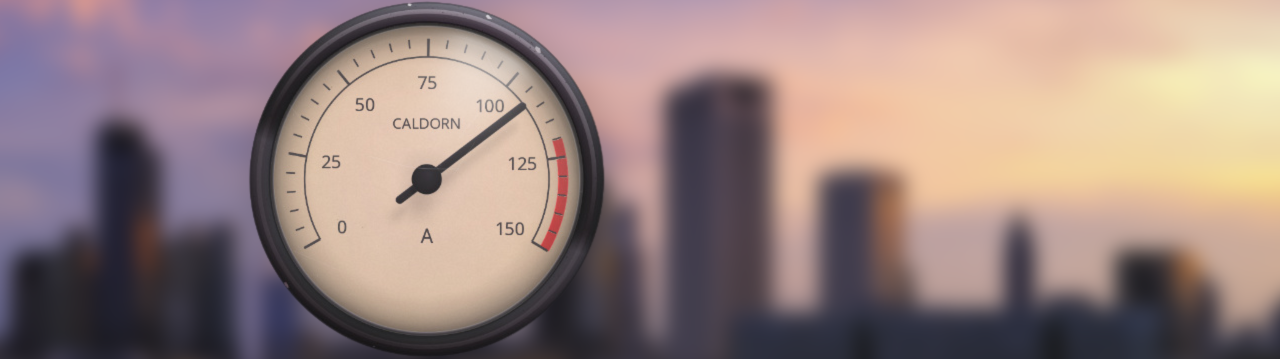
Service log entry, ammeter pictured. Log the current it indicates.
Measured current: 107.5 A
